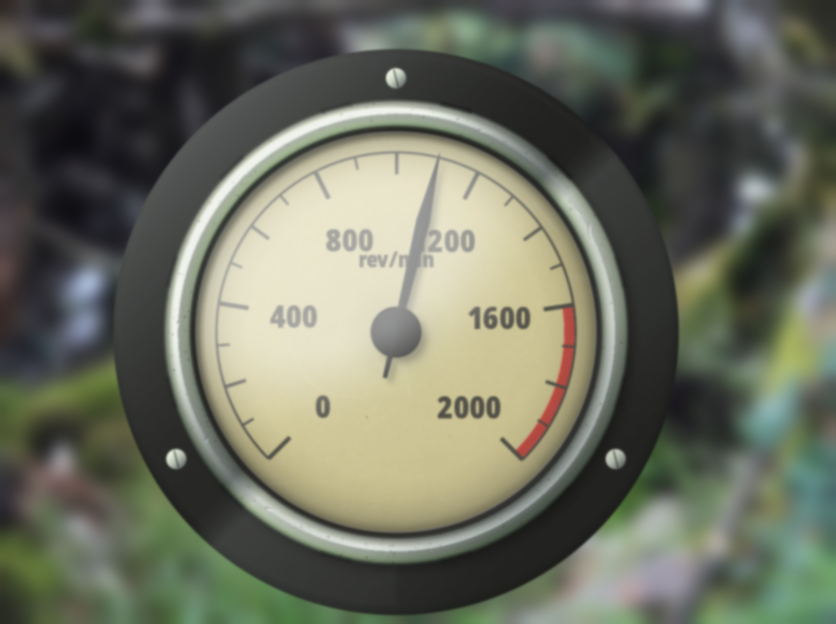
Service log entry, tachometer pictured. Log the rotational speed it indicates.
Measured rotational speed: 1100 rpm
